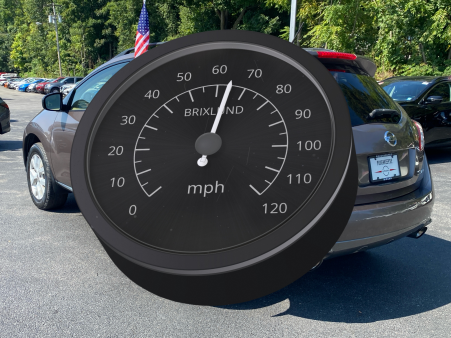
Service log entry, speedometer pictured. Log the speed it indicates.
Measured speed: 65 mph
